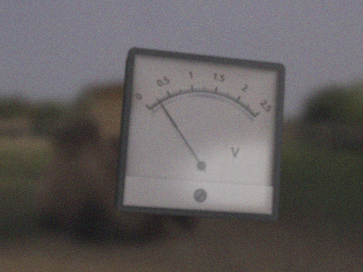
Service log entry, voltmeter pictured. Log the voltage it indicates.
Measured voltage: 0.25 V
